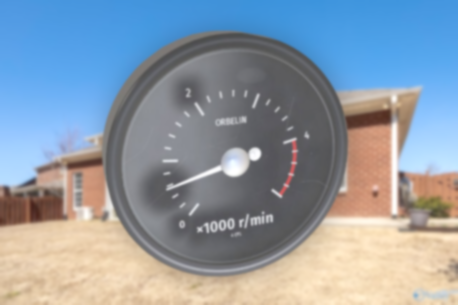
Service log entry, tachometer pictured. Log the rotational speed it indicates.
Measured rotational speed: 600 rpm
